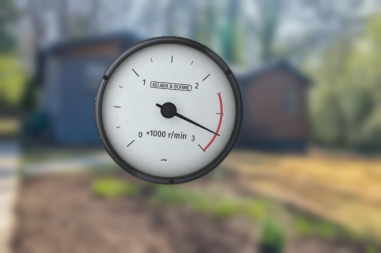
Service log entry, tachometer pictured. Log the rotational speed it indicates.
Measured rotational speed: 2750 rpm
